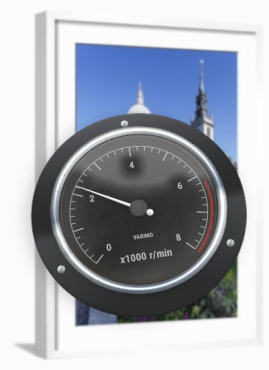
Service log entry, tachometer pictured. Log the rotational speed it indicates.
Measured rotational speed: 2200 rpm
